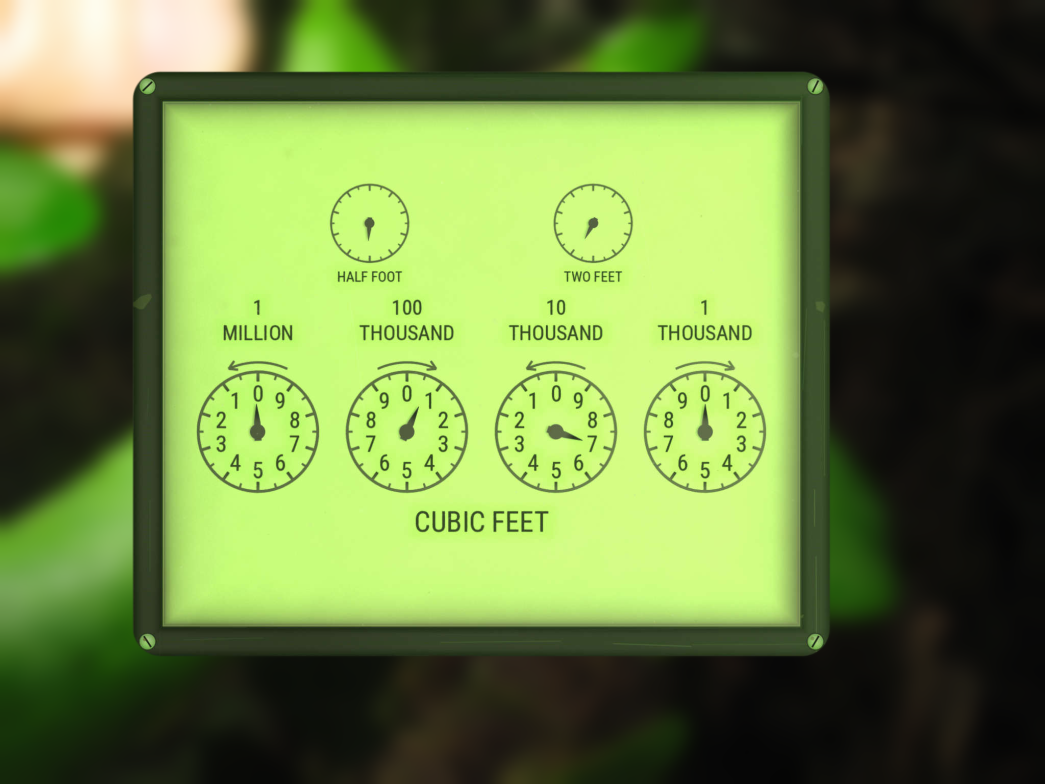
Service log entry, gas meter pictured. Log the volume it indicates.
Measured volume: 7000 ft³
